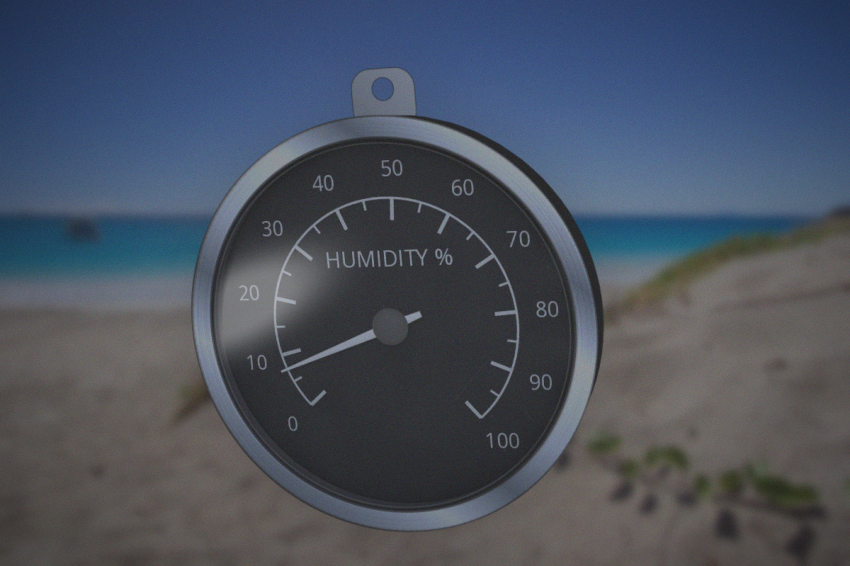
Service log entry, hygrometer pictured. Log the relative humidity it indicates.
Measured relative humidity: 7.5 %
